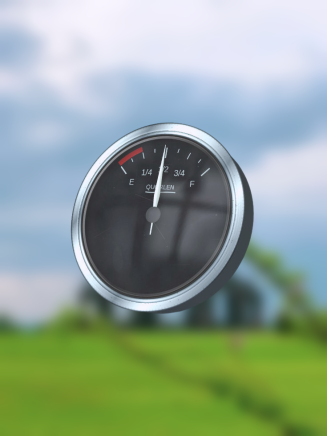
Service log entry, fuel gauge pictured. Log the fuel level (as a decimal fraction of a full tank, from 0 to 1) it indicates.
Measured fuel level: 0.5
